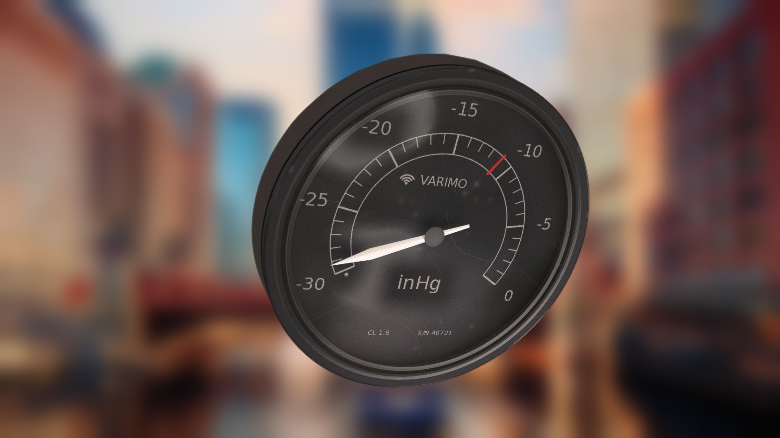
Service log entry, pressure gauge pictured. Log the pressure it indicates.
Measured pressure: -29 inHg
